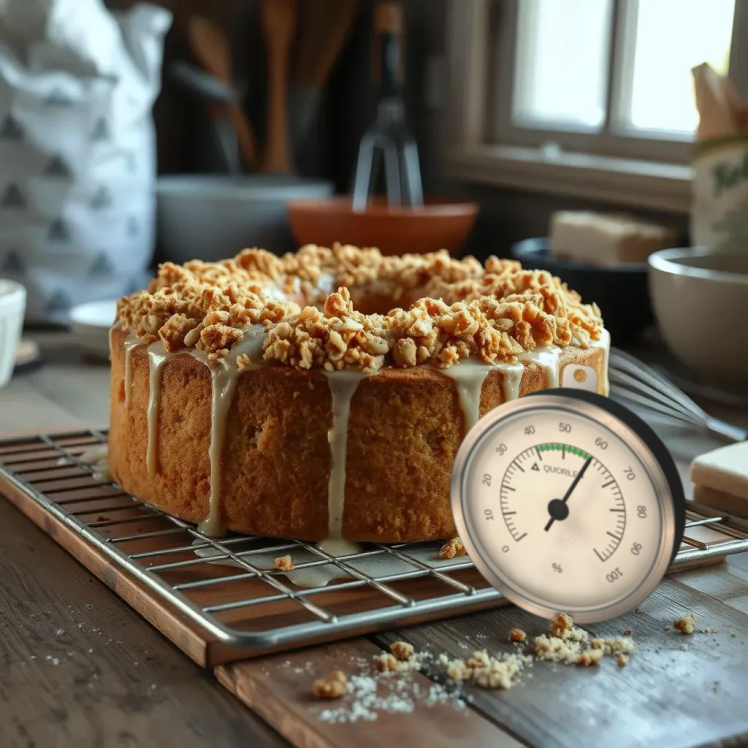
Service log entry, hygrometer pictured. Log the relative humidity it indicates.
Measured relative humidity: 60 %
